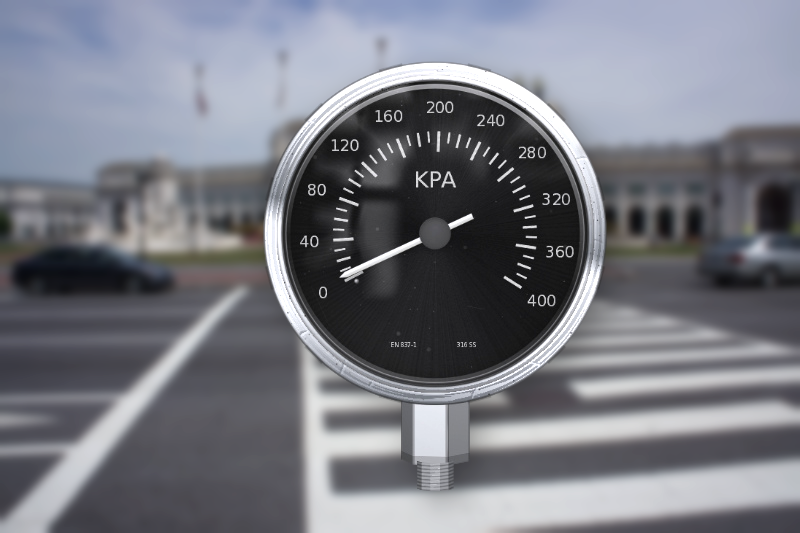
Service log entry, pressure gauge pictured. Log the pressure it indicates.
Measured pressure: 5 kPa
